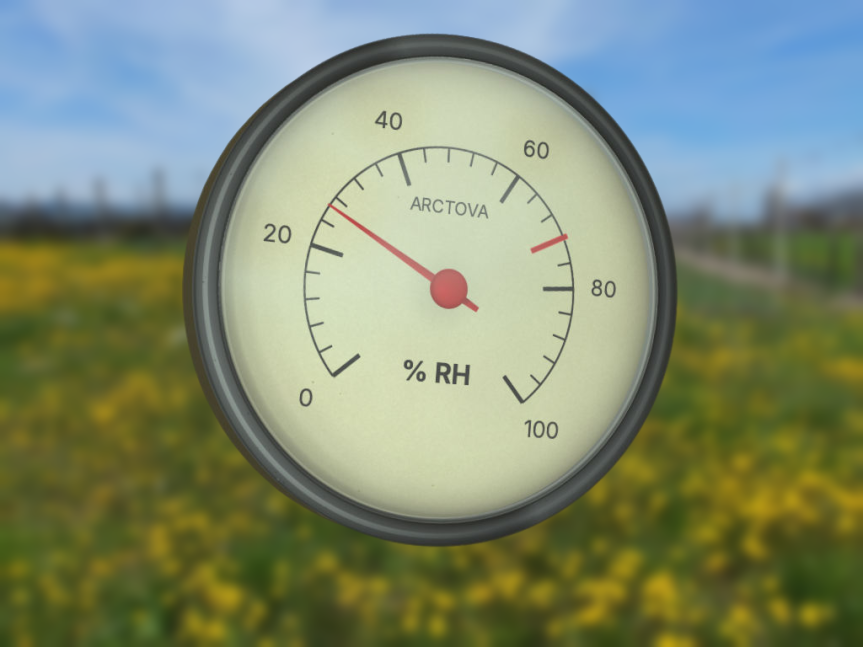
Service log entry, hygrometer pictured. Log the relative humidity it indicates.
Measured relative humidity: 26 %
